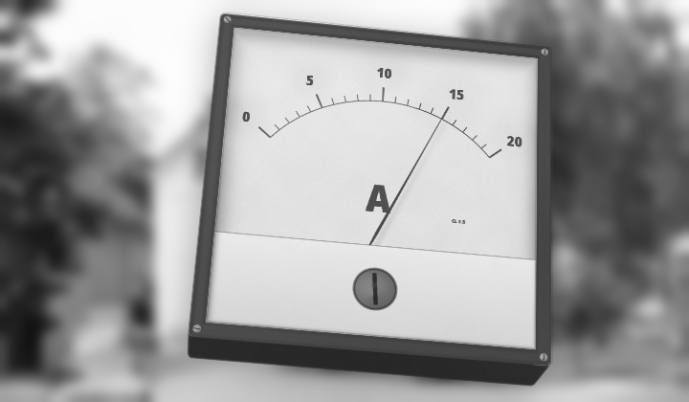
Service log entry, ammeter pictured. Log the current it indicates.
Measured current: 15 A
